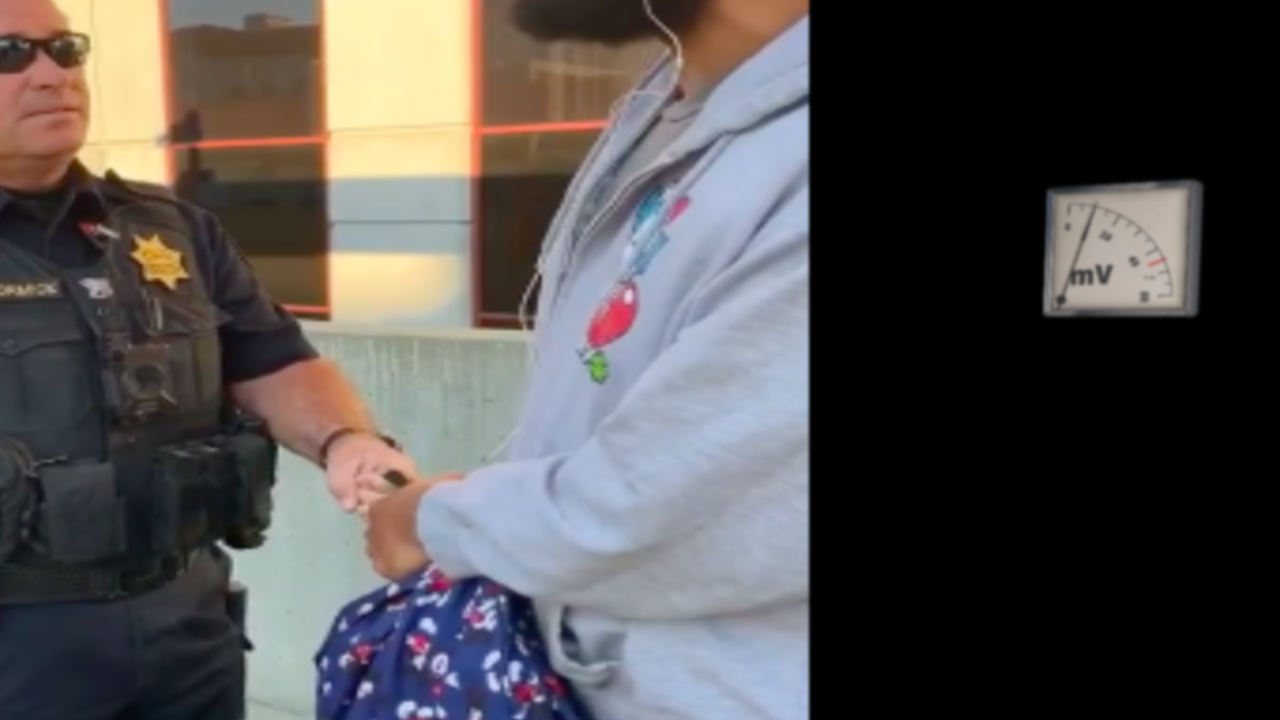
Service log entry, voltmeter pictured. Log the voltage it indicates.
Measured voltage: 10 mV
